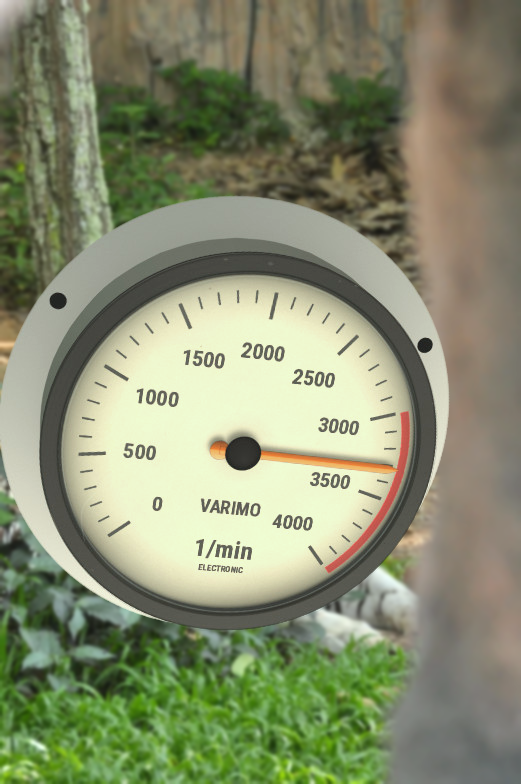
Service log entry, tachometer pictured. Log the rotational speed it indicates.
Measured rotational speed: 3300 rpm
